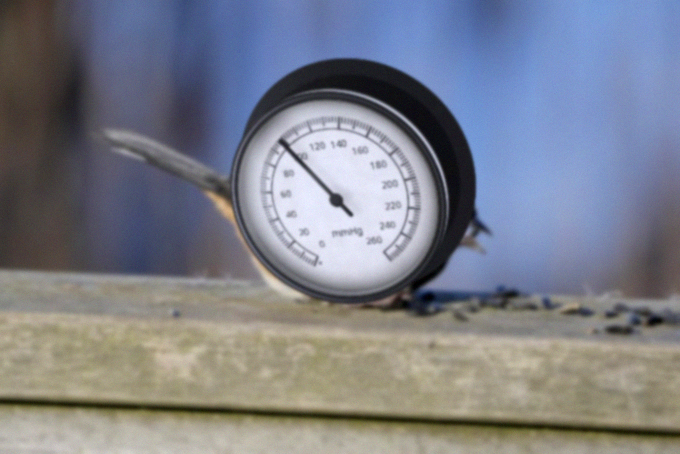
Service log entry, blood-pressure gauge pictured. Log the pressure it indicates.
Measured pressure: 100 mmHg
